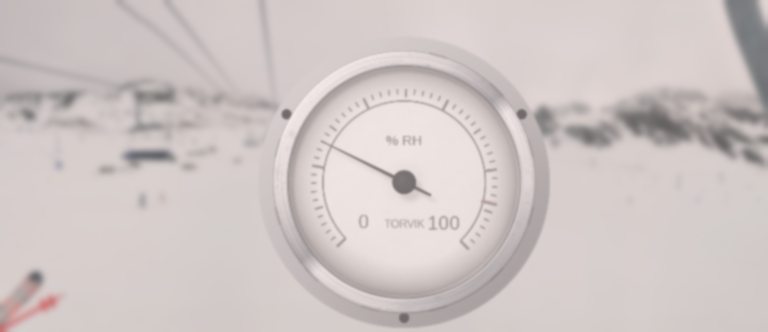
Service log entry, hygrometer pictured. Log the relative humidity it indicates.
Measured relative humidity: 26 %
